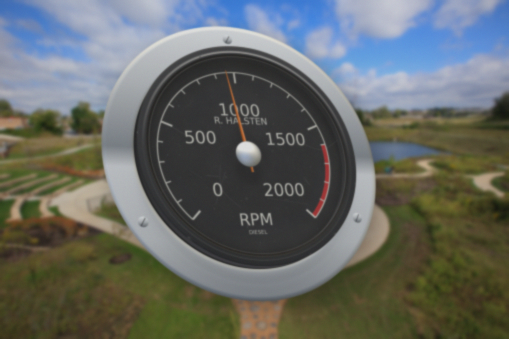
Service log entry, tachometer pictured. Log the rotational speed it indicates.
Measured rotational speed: 950 rpm
